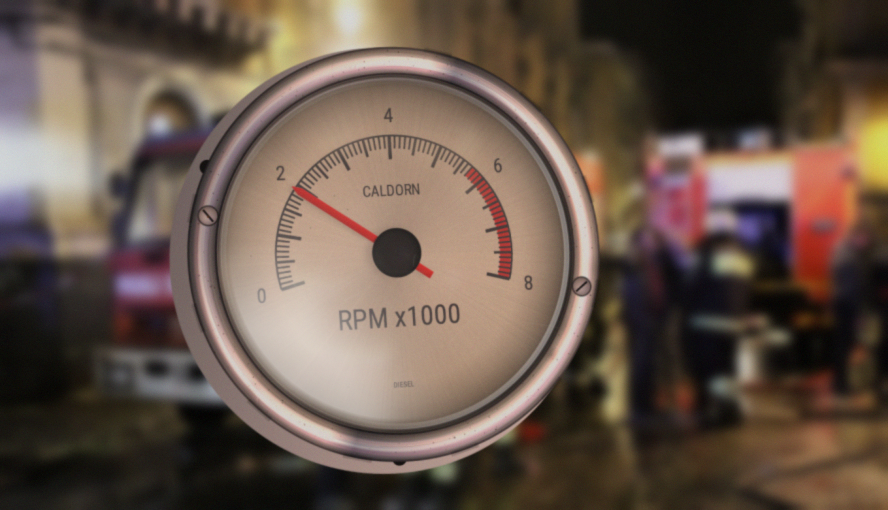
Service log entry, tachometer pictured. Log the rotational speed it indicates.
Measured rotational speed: 1900 rpm
